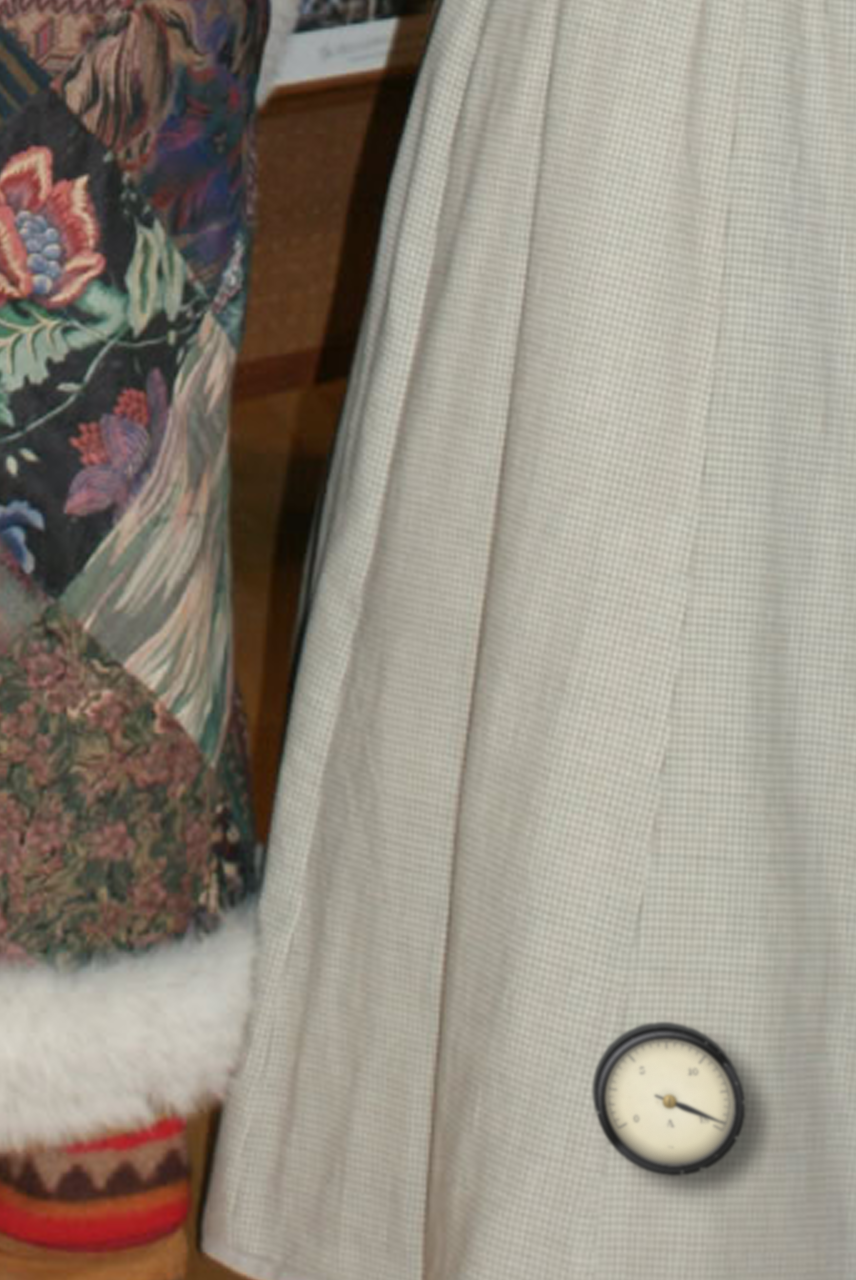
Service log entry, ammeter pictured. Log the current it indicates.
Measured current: 14.5 A
